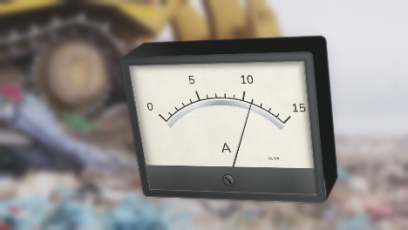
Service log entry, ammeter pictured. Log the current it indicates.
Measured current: 11 A
